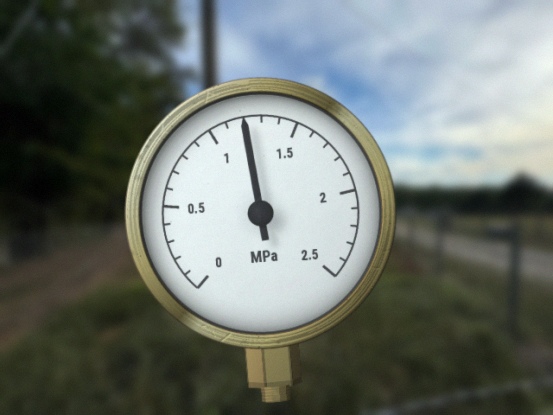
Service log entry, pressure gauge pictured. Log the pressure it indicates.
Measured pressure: 1.2 MPa
